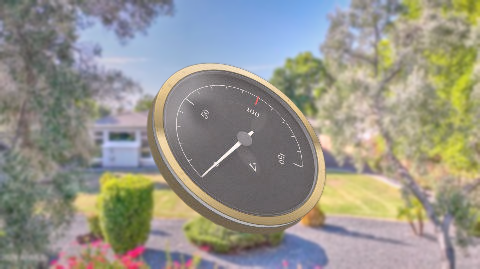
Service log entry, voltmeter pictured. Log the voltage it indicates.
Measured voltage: 0 V
